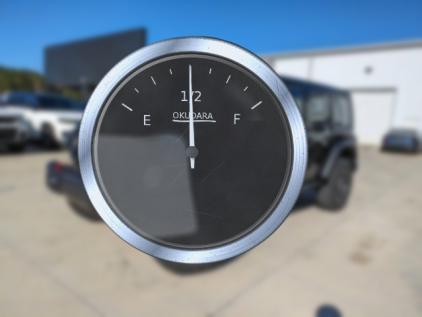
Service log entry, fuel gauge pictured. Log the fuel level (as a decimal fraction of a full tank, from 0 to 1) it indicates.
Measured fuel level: 0.5
